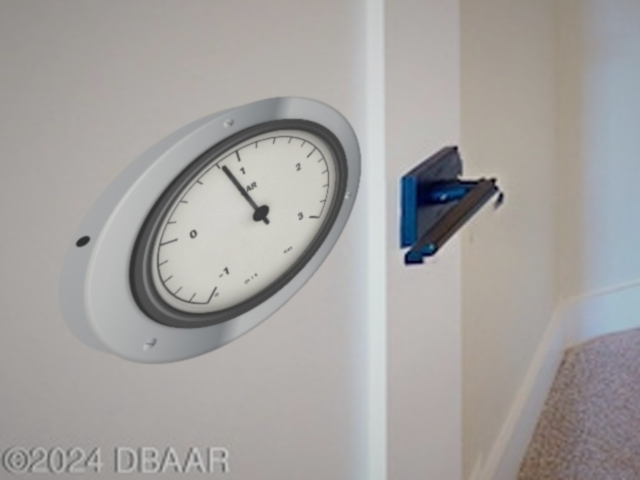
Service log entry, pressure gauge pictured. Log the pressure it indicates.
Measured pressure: 0.8 bar
